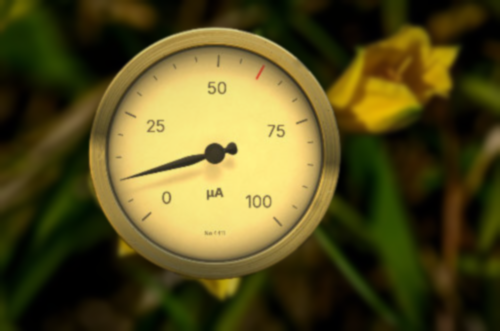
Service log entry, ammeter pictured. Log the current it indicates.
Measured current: 10 µA
